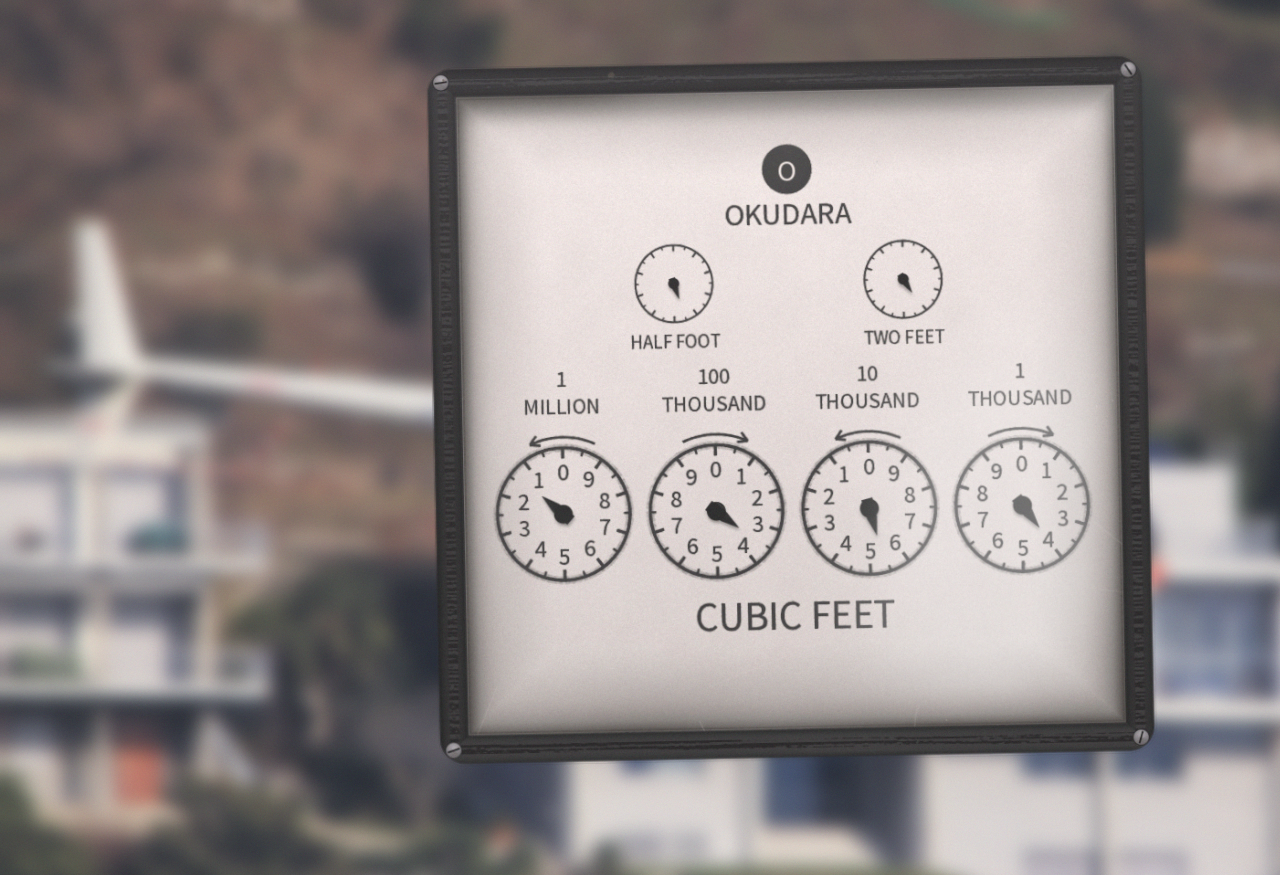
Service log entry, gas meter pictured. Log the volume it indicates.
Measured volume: 135400 ft³
